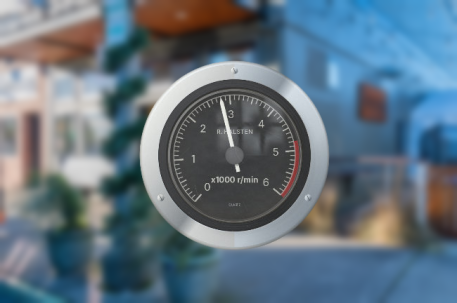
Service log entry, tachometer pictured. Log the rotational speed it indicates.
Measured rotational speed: 2800 rpm
